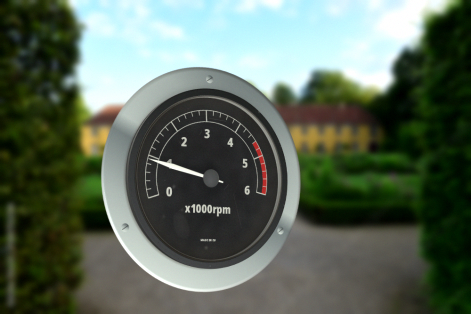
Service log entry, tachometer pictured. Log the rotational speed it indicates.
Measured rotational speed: 900 rpm
